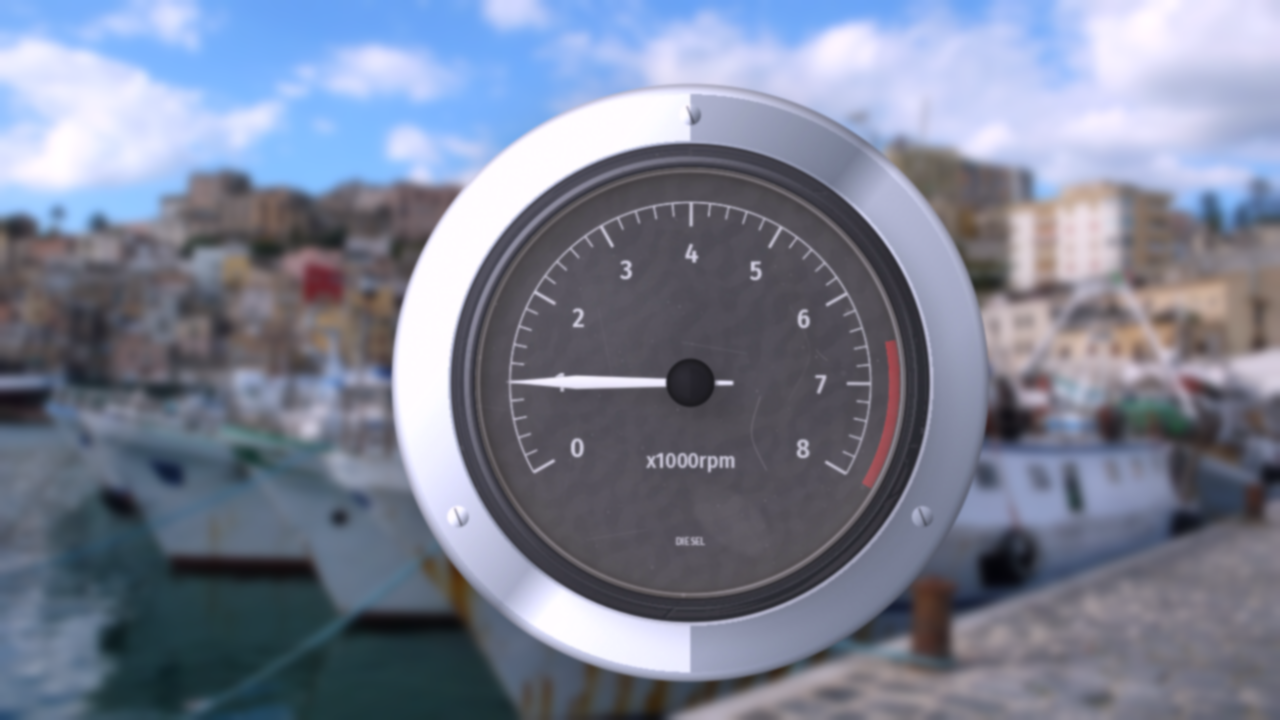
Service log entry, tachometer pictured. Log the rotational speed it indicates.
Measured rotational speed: 1000 rpm
